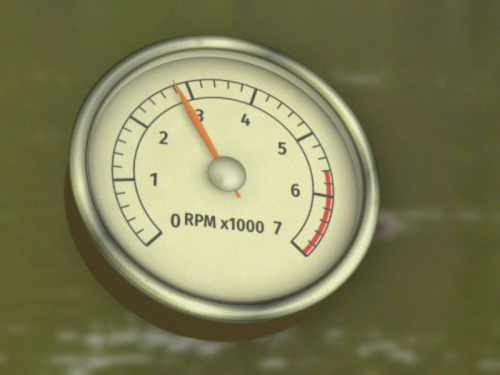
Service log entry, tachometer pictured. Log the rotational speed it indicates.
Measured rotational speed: 2800 rpm
